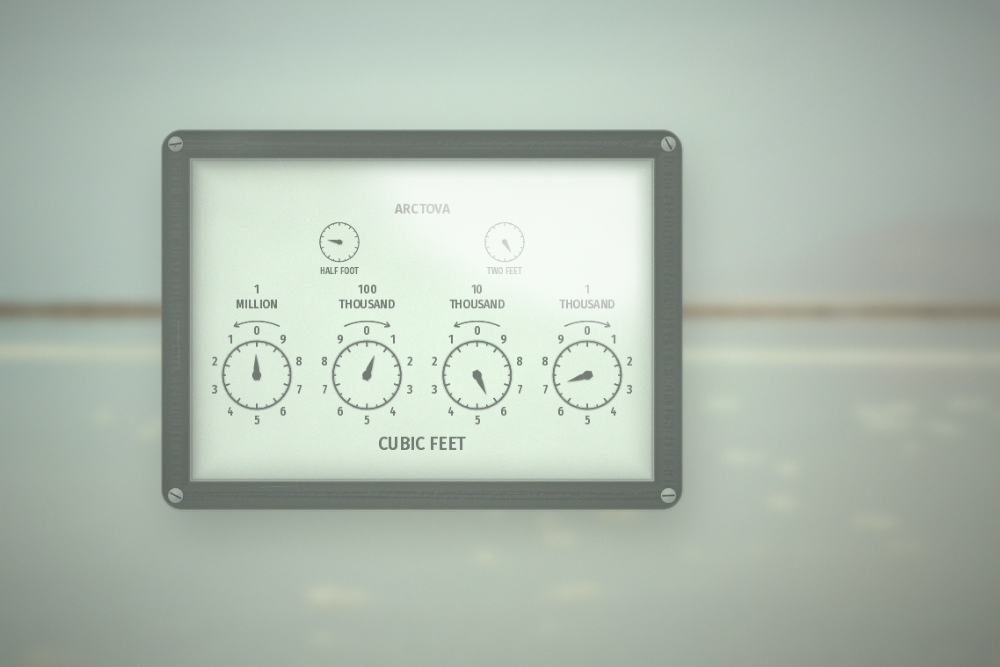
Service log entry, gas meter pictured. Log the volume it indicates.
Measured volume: 5700 ft³
